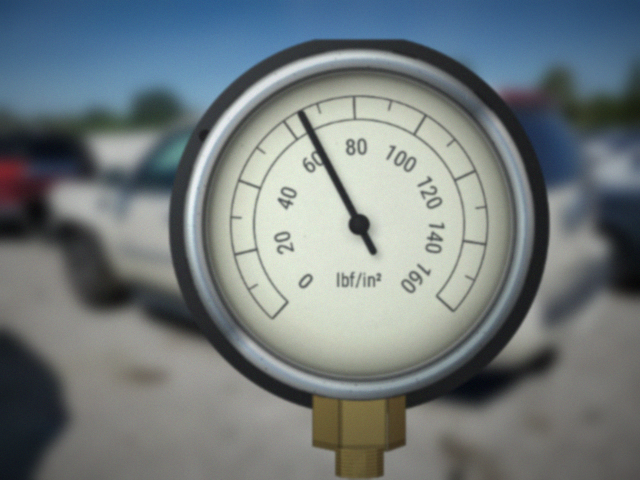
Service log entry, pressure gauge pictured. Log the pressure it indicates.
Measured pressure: 65 psi
